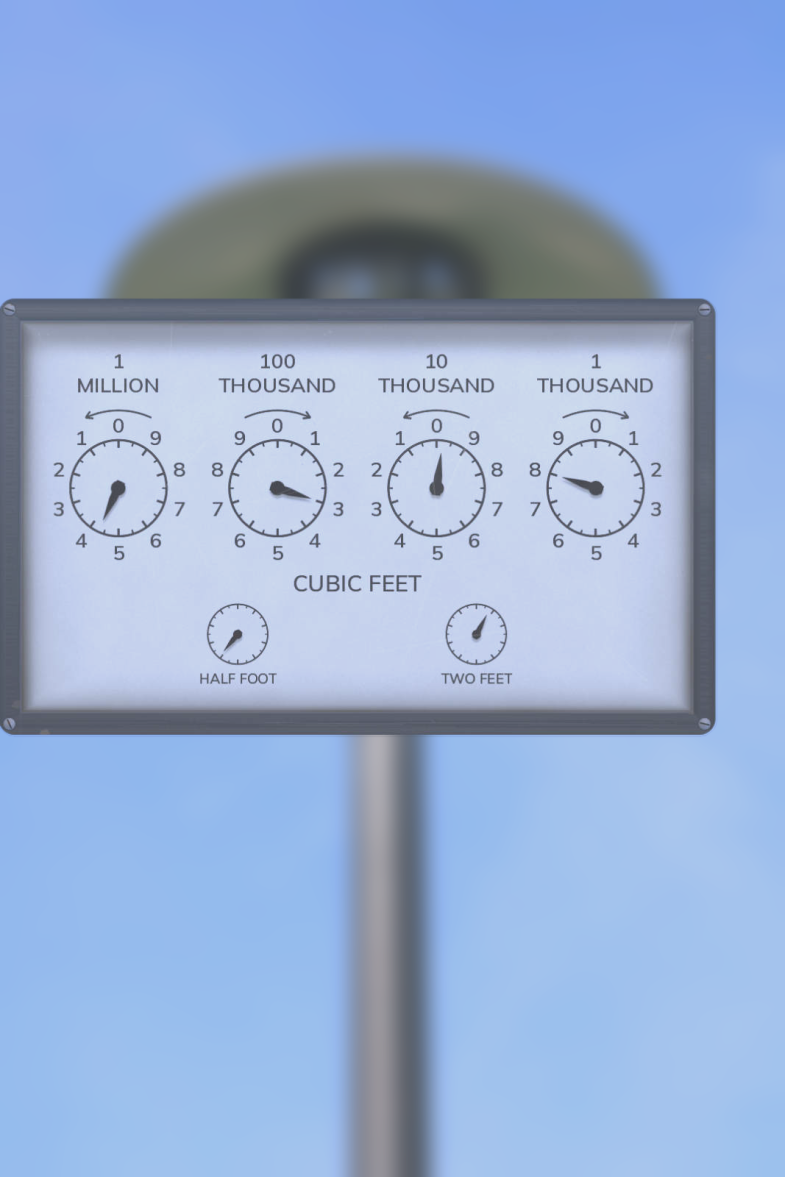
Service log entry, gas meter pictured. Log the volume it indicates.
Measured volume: 429800 ft³
